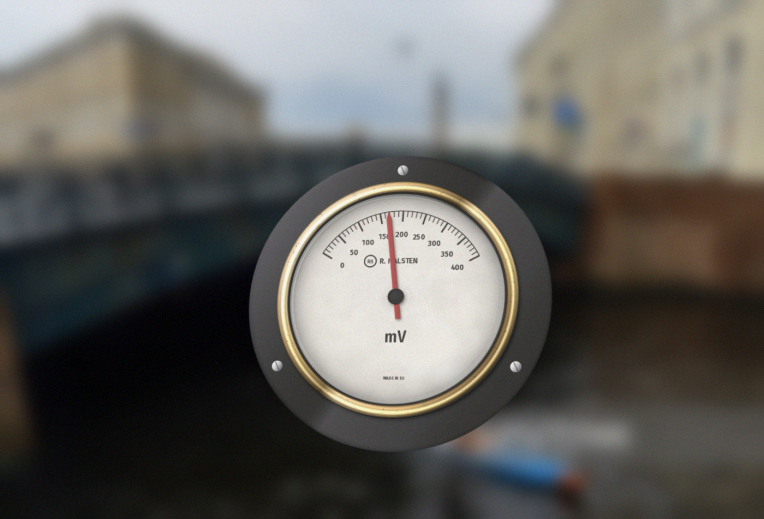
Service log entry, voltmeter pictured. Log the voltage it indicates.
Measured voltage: 170 mV
